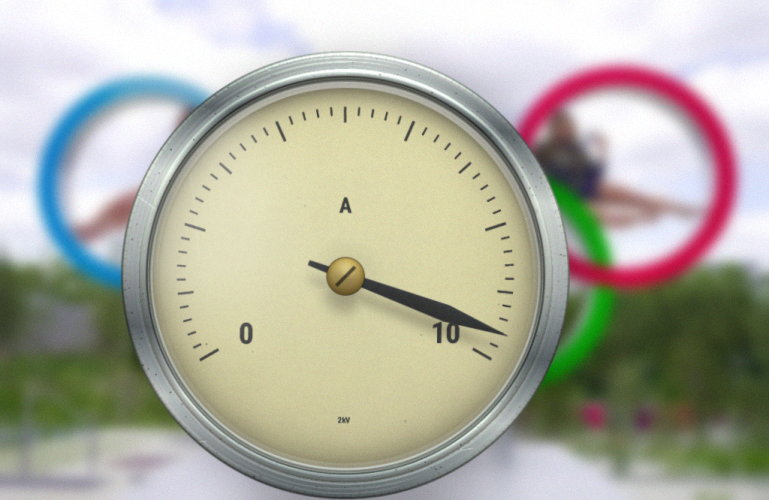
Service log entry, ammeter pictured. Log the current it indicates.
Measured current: 9.6 A
